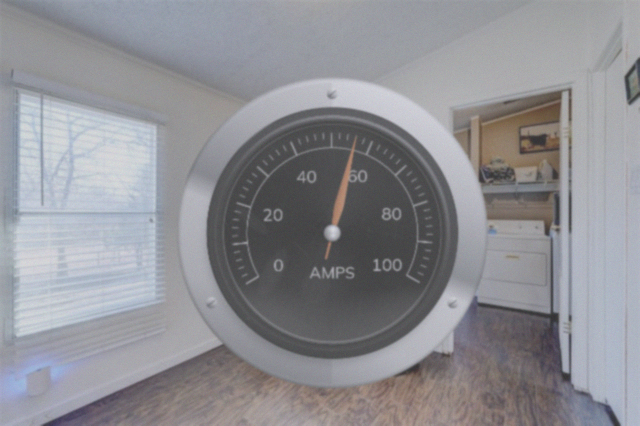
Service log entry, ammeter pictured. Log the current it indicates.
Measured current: 56 A
